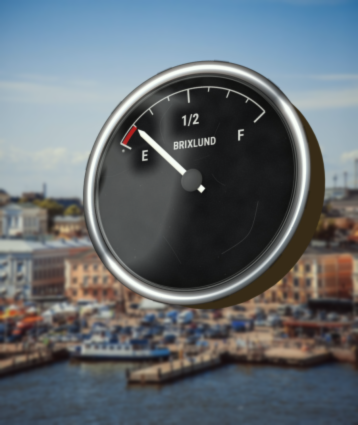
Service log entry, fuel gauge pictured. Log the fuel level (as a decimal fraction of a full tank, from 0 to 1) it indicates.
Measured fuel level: 0.125
